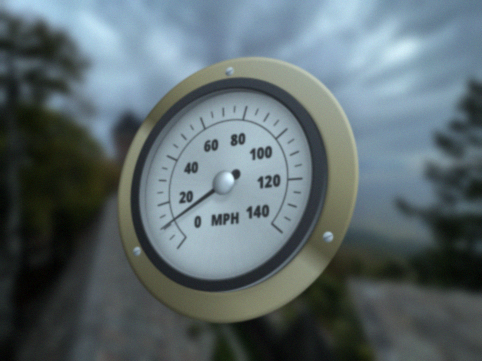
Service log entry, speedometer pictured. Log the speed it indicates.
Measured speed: 10 mph
